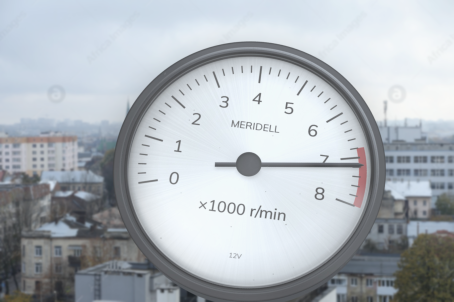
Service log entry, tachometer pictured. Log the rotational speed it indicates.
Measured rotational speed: 7200 rpm
